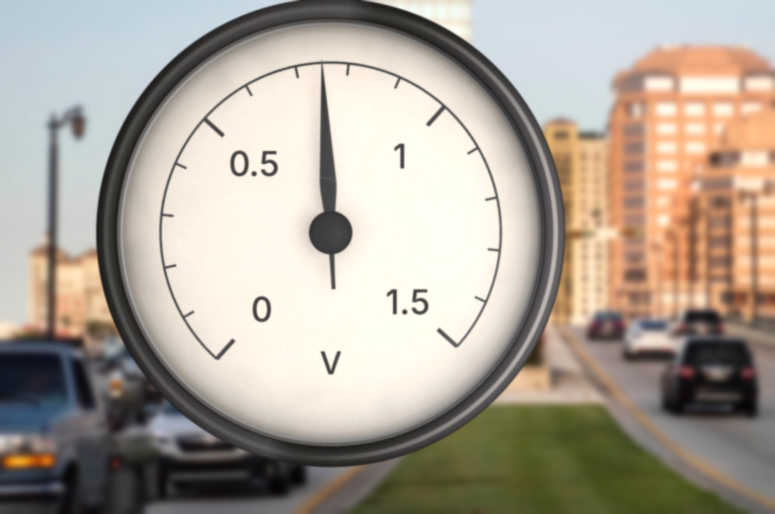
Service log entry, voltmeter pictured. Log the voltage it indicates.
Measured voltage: 0.75 V
